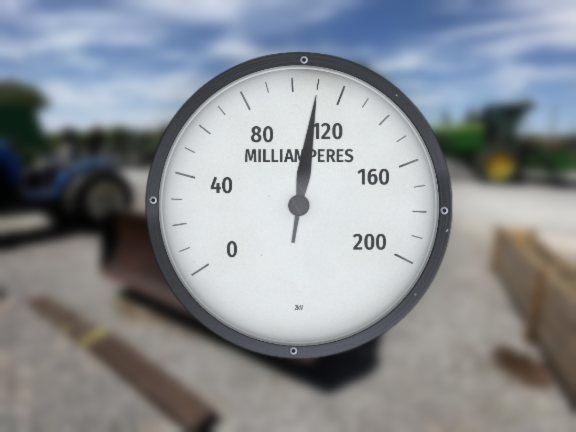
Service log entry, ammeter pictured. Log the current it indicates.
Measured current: 110 mA
